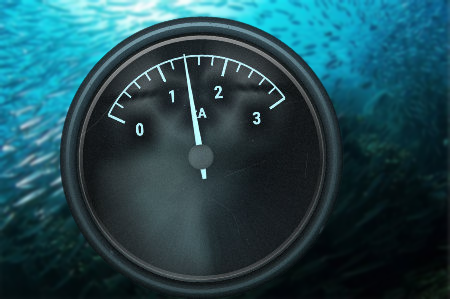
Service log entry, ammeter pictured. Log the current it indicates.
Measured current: 1.4 kA
